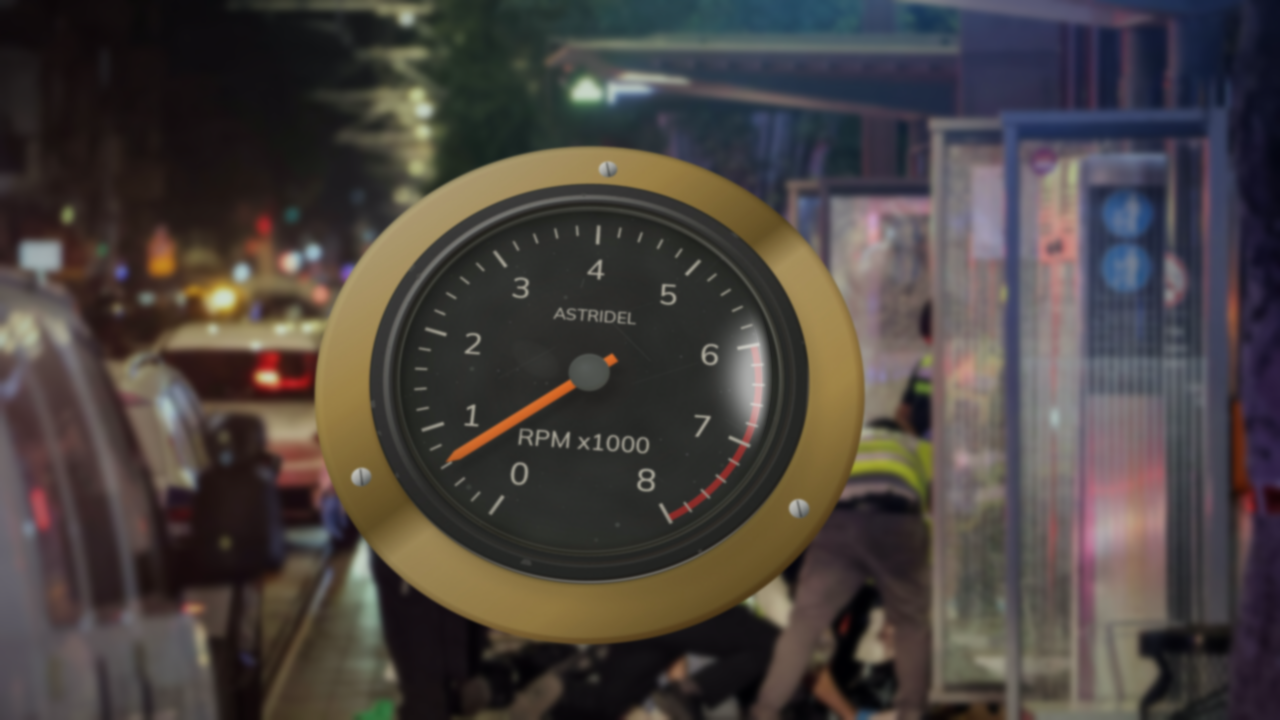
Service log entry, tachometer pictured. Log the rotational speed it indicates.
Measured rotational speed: 600 rpm
